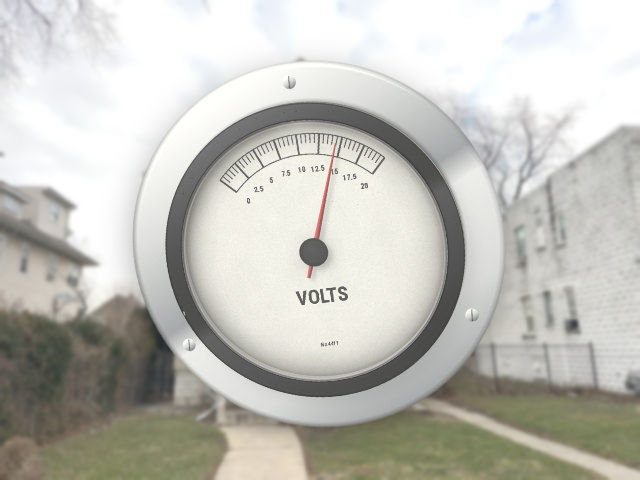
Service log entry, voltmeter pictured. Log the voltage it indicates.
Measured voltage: 14.5 V
